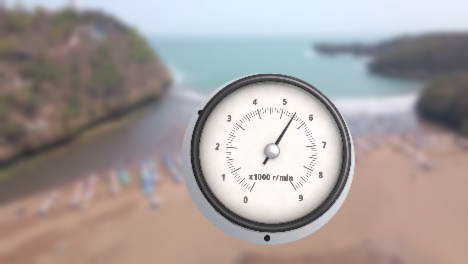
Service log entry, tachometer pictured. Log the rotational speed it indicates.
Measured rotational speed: 5500 rpm
